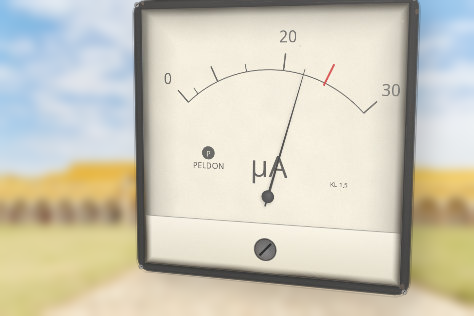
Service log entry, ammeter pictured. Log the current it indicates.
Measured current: 22.5 µA
